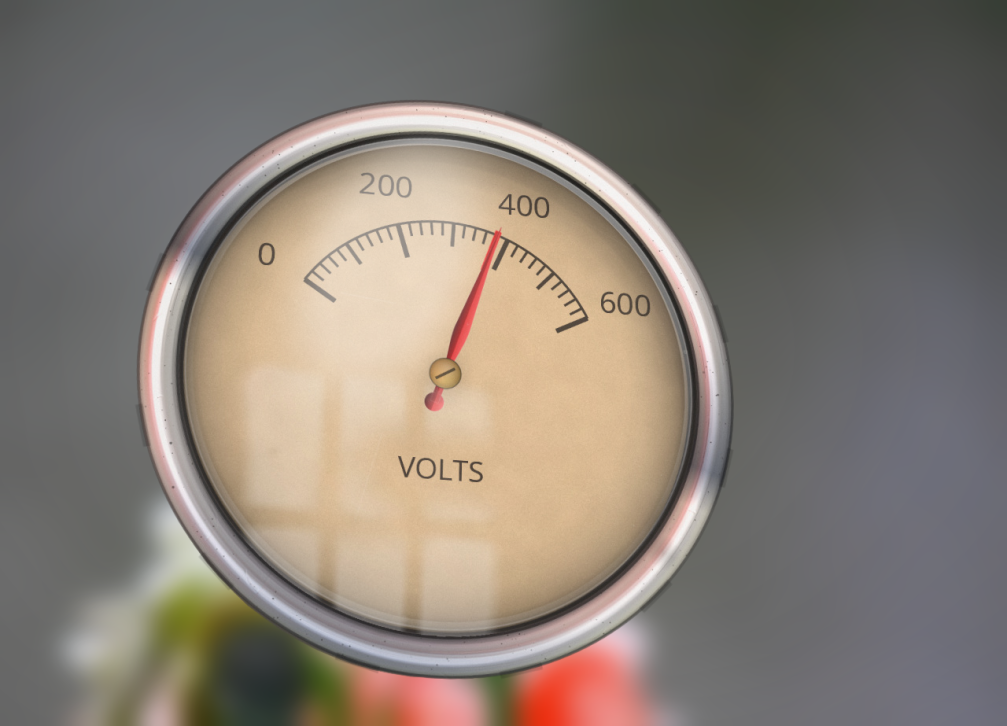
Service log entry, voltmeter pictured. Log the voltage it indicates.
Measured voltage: 380 V
